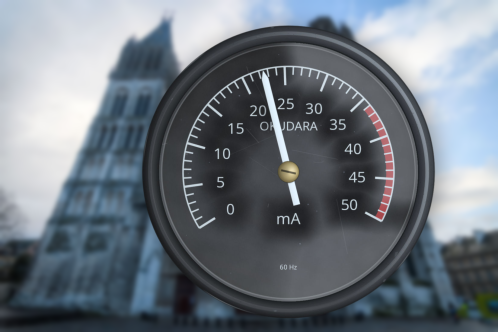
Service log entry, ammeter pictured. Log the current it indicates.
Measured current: 22.5 mA
